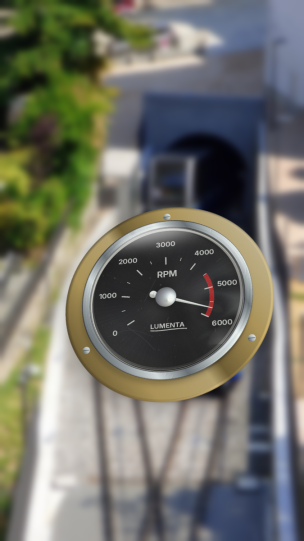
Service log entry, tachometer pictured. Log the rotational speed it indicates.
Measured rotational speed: 5750 rpm
